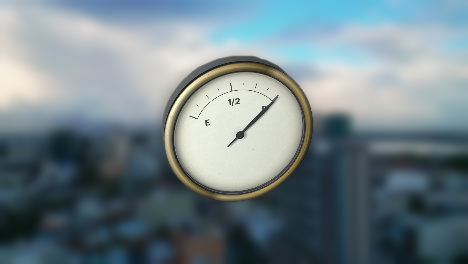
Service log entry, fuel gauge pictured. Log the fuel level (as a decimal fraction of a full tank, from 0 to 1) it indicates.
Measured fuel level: 1
